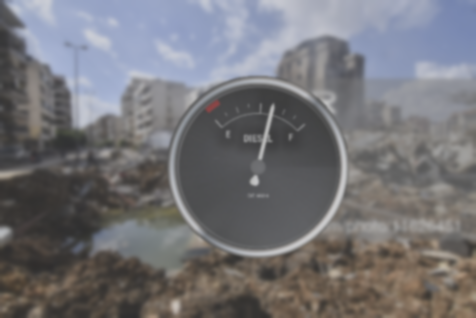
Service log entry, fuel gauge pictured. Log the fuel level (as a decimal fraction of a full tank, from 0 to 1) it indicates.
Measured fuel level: 0.625
